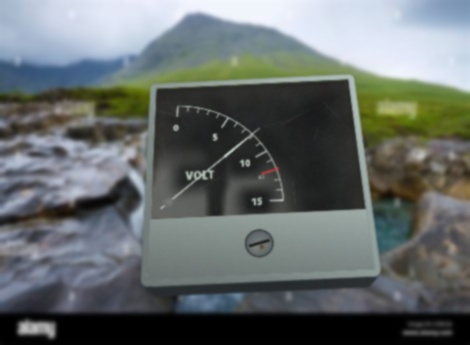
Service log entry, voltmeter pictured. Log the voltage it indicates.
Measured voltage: 8 V
